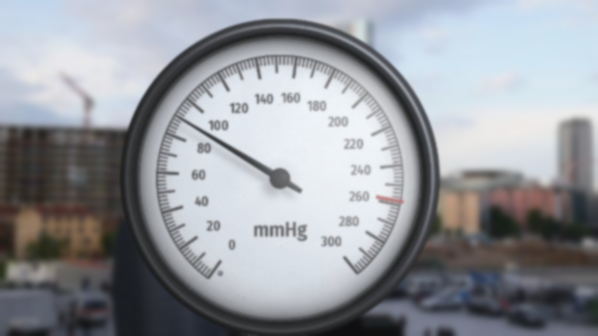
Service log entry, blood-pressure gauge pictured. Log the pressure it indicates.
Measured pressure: 90 mmHg
